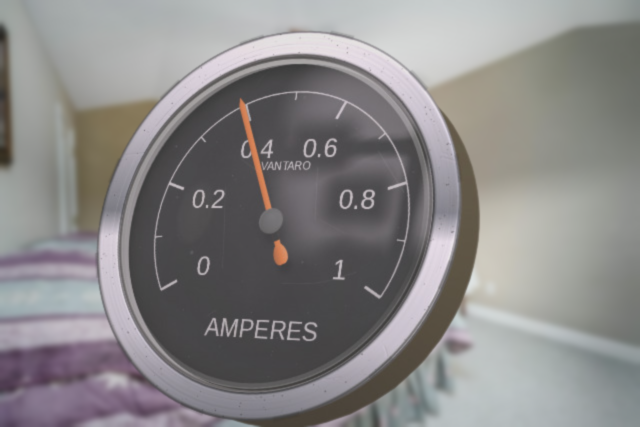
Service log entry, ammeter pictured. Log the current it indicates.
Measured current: 0.4 A
